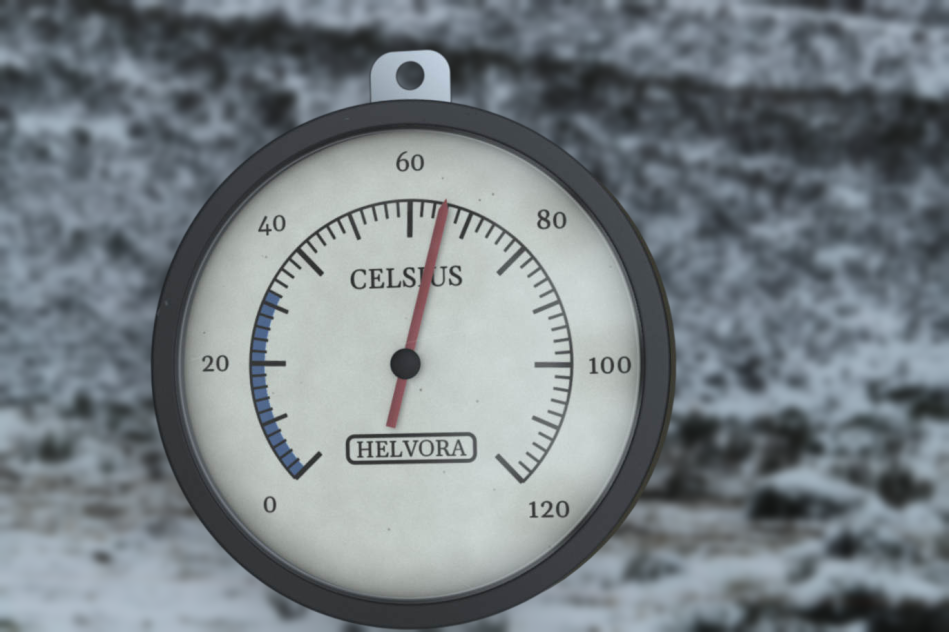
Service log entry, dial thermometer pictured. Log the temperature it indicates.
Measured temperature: 66 °C
